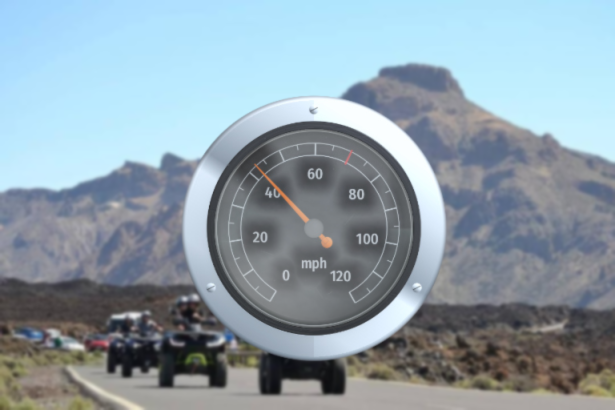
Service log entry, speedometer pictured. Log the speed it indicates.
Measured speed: 42.5 mph
